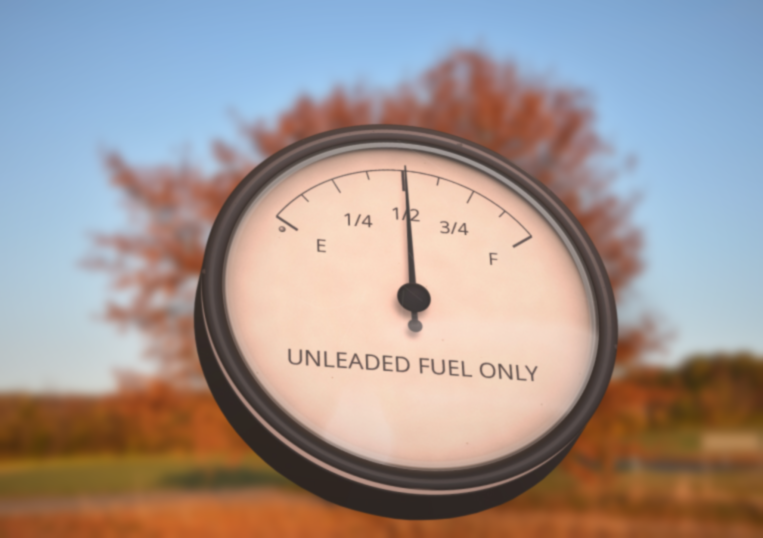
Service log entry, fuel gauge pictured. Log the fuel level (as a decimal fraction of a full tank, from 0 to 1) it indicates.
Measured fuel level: 0.5
